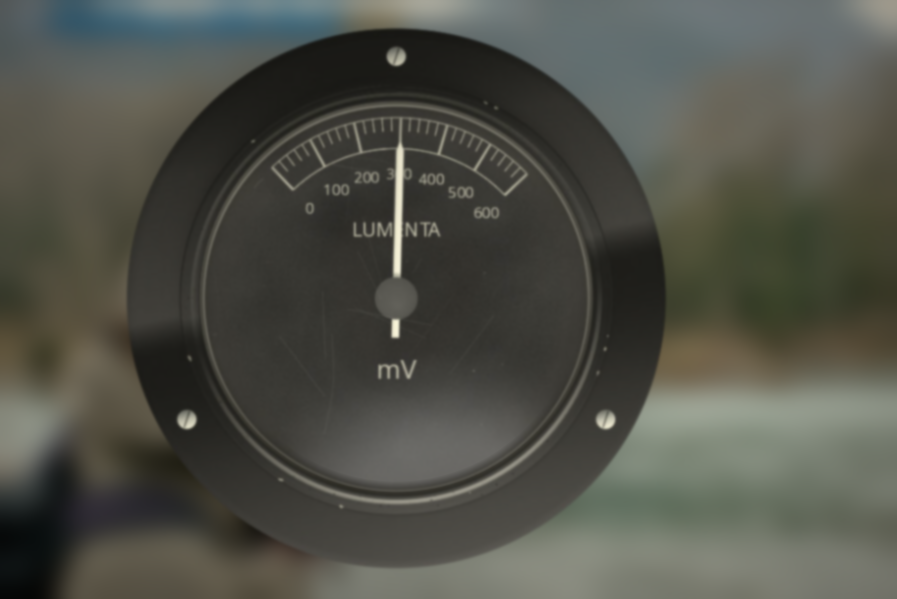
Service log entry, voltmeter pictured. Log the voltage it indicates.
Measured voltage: 300 mV
